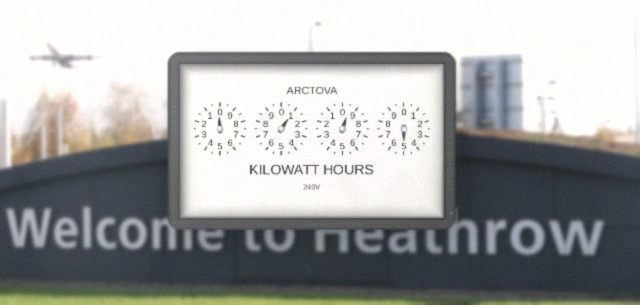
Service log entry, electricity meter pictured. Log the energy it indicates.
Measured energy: 95 kWh
